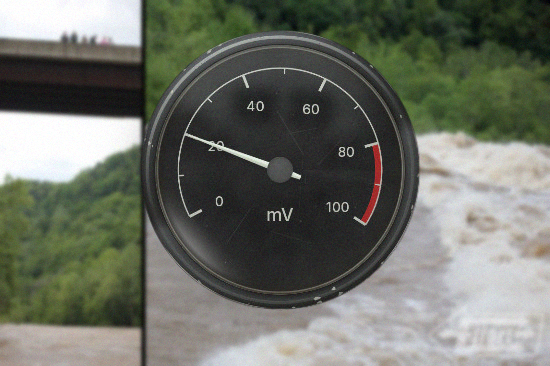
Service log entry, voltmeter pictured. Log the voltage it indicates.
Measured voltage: 20 mV
